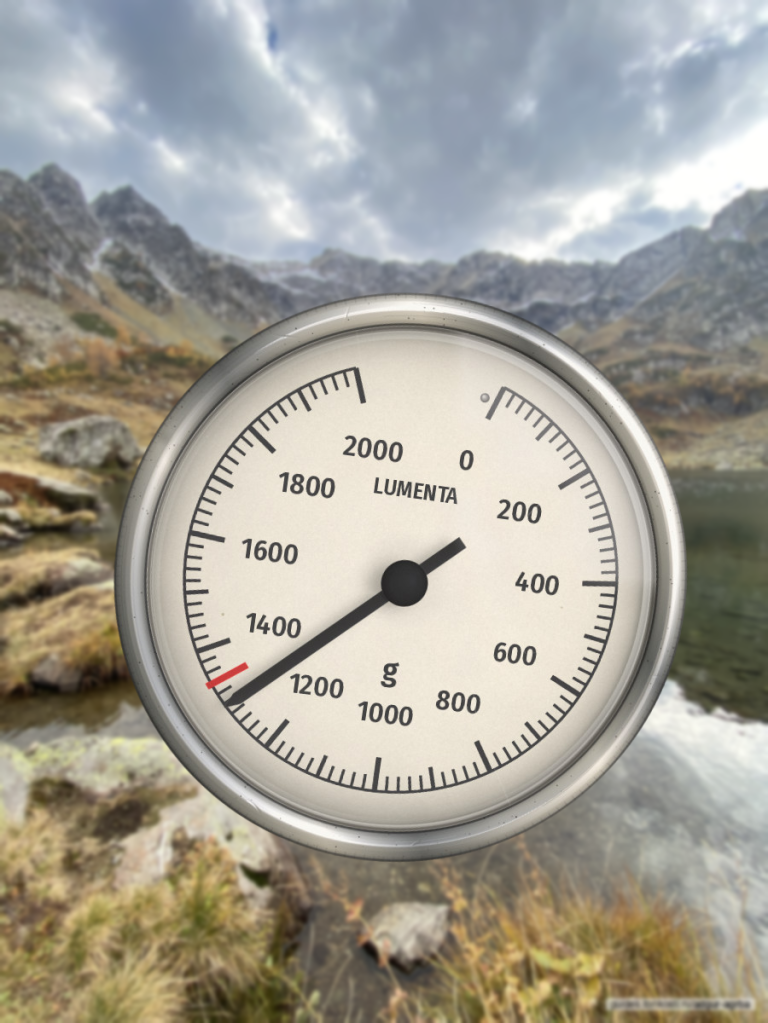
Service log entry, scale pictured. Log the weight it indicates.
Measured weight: 1300 g
